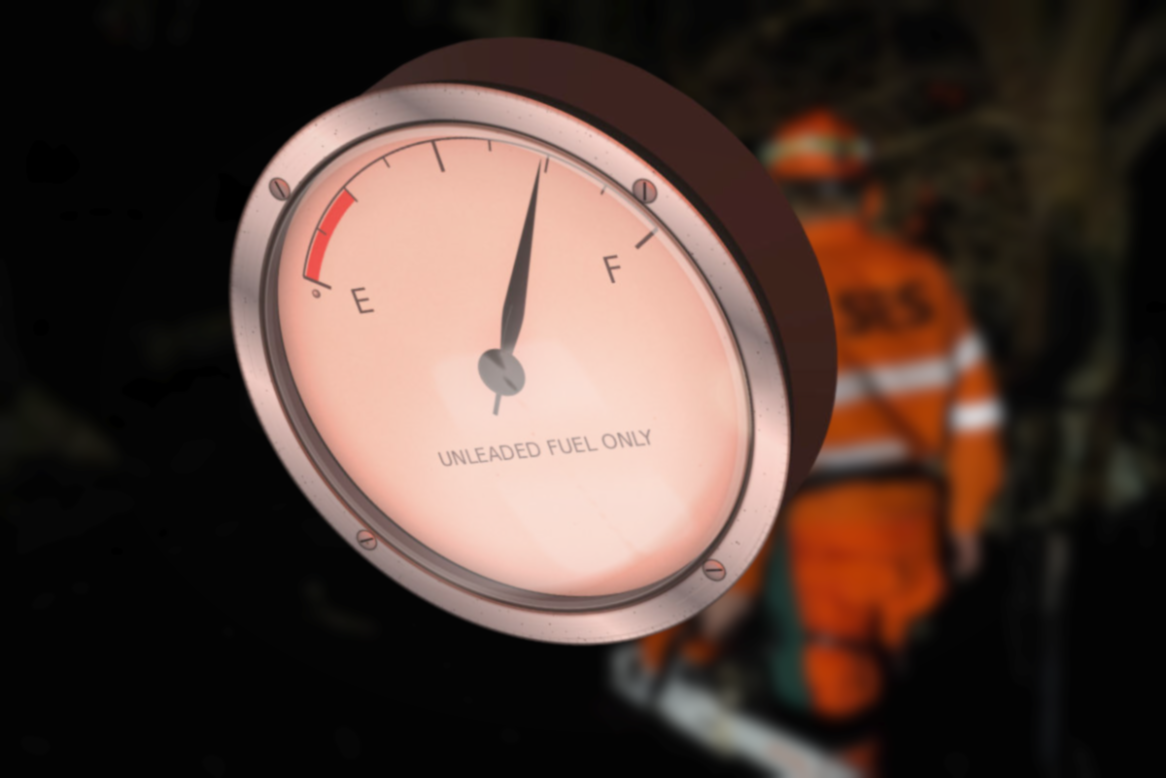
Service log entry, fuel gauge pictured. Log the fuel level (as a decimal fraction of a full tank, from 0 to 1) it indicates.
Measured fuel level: 0.75
